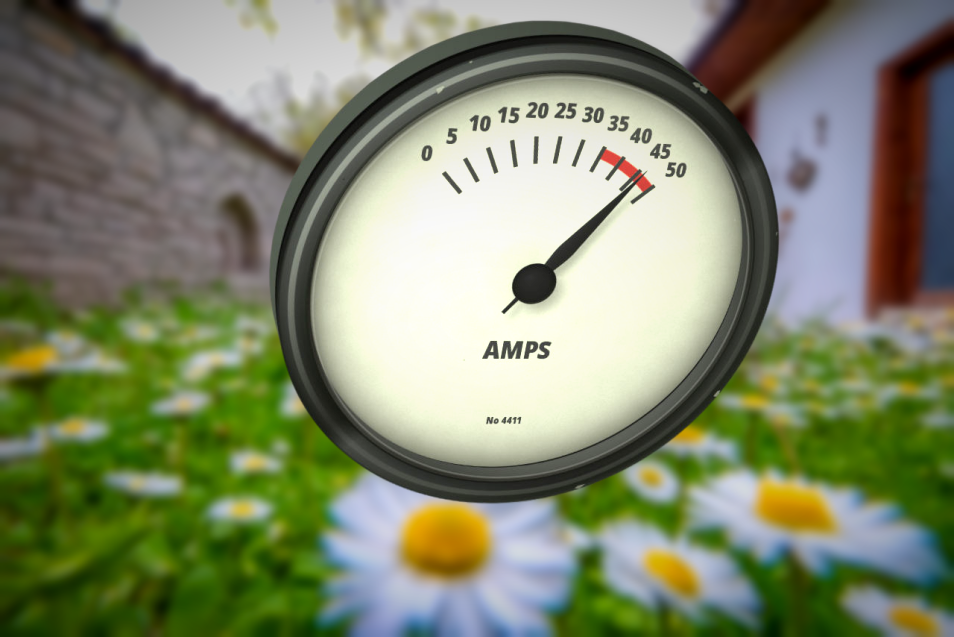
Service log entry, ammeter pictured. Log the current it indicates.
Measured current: 45 A
